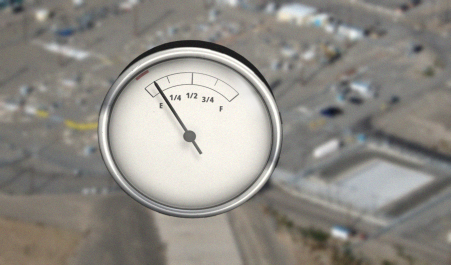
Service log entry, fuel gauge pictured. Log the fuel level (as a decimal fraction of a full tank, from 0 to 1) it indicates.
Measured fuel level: 0.125
